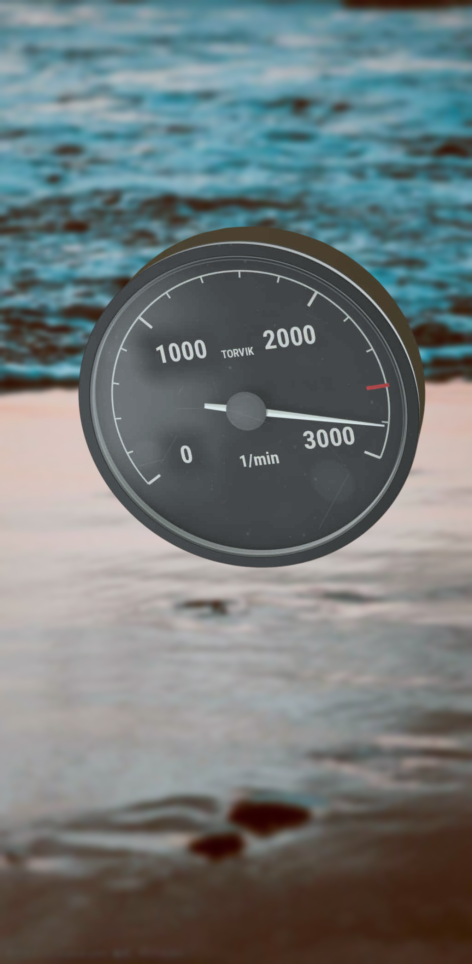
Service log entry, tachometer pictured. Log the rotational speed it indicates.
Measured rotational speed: 2800 rpm
